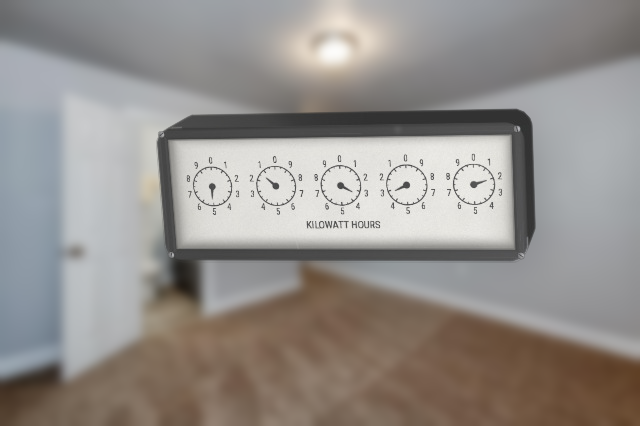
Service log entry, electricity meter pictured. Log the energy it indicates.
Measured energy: 51332 kWh
